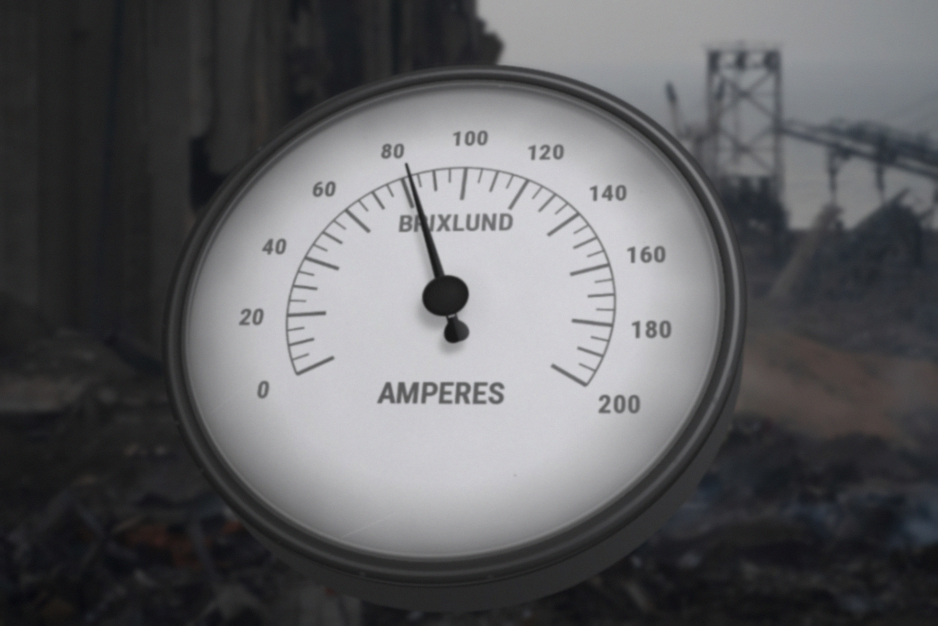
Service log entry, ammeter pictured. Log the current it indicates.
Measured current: 82.5 A
